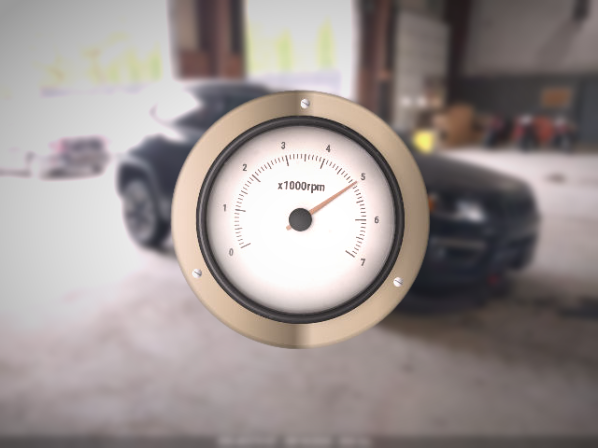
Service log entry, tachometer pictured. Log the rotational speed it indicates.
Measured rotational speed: 5000 rpm
